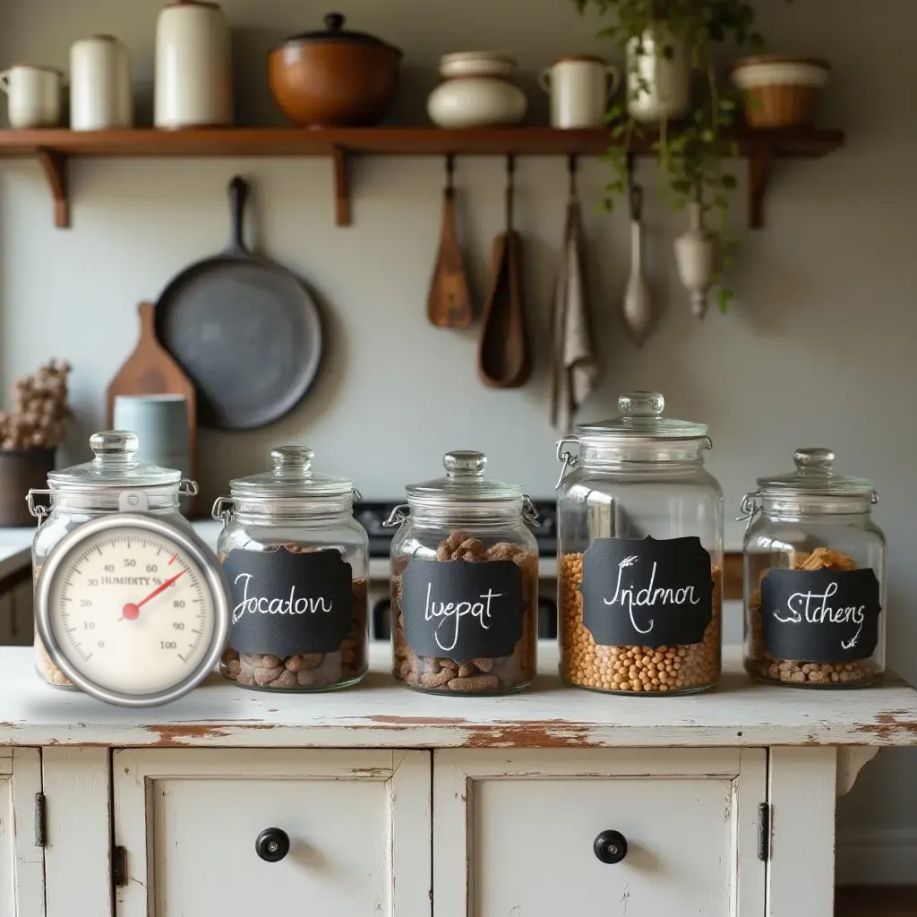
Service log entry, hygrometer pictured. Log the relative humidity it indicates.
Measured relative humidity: 70 %
